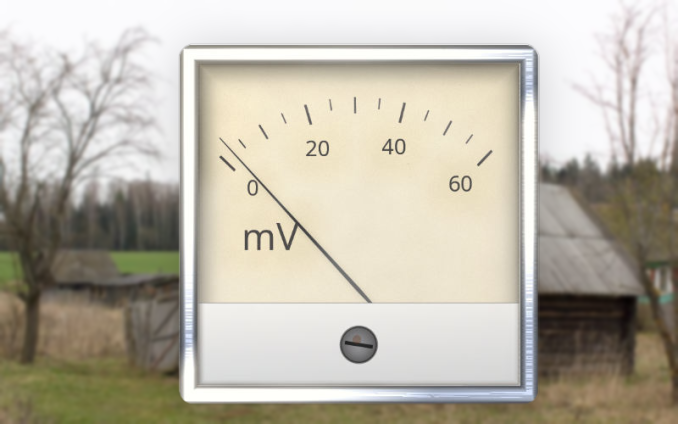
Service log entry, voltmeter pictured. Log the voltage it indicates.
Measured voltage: 2.5 mV
